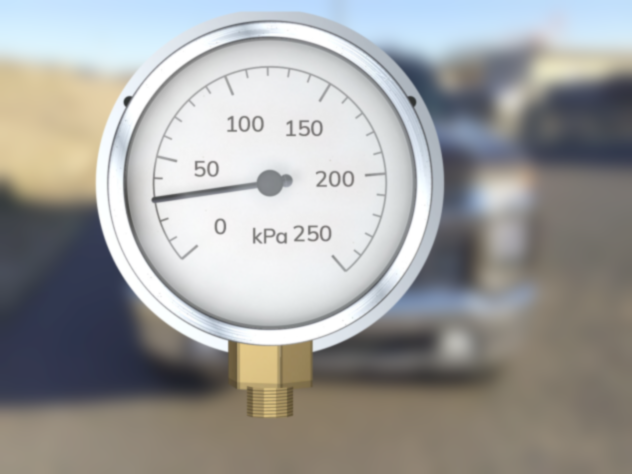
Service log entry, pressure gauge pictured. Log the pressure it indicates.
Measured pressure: 30 kPa
